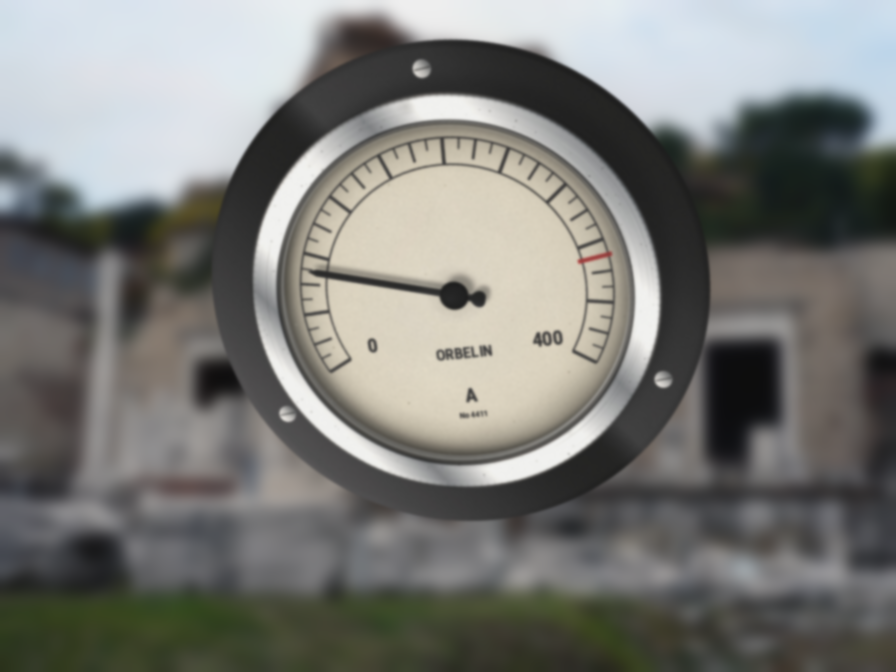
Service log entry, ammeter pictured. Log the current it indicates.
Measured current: 70 A
